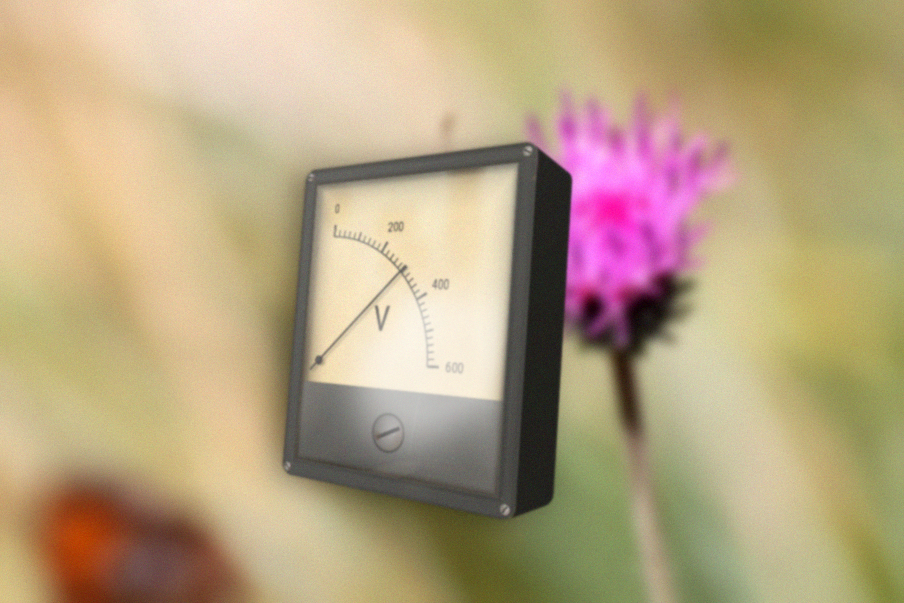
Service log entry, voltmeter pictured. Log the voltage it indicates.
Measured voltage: 300 V
